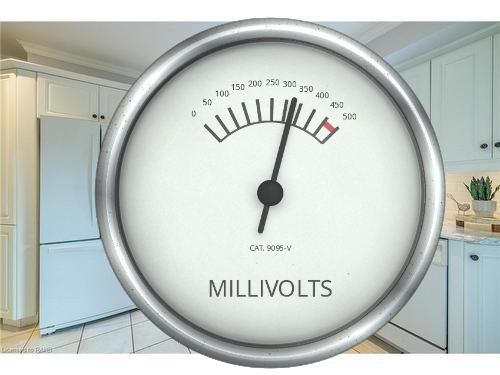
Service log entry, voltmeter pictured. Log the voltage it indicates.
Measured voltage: 325 mV
